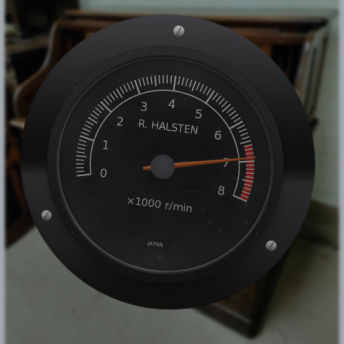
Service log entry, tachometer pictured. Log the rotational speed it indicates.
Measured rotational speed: 6900 rpm
